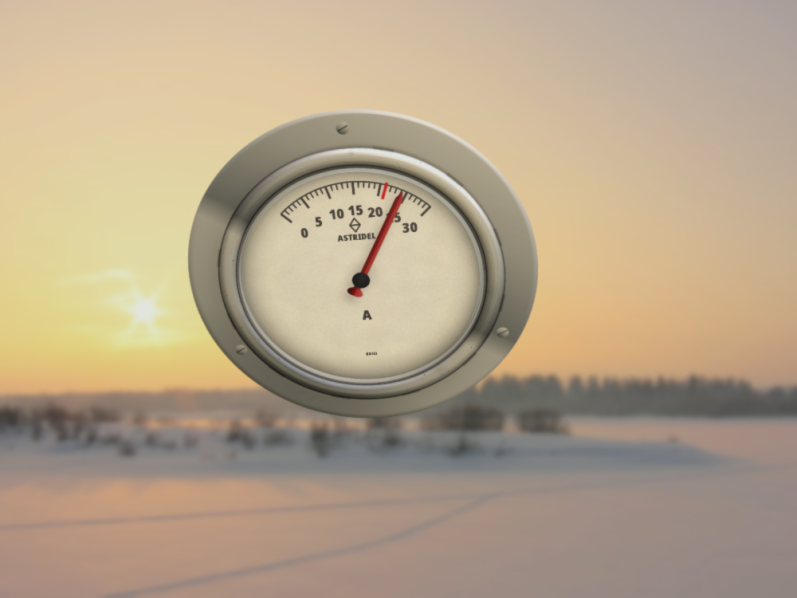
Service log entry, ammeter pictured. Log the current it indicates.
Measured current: 24 A
